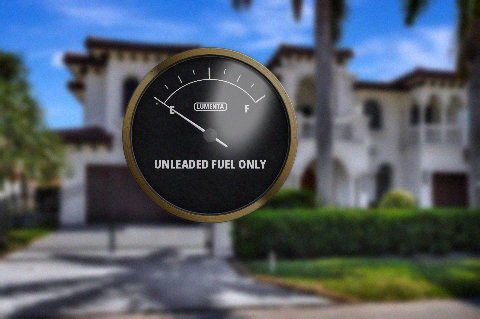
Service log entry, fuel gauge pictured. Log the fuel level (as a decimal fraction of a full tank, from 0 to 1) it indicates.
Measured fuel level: 0
